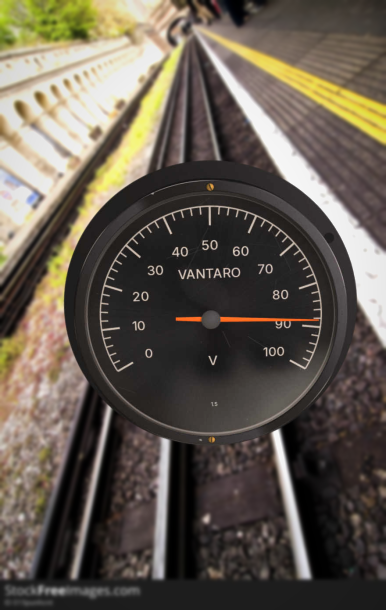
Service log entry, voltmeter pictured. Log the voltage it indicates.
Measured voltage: 88 V
